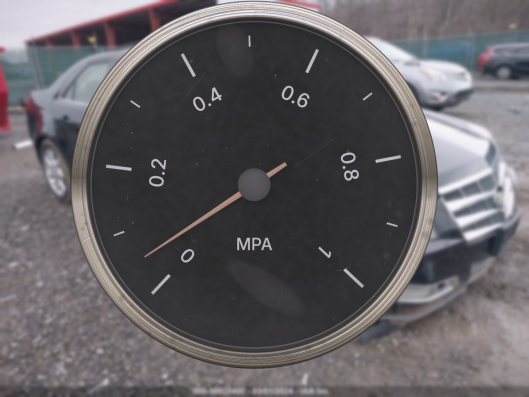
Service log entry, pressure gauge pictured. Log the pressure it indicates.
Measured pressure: 0.05 MPa
